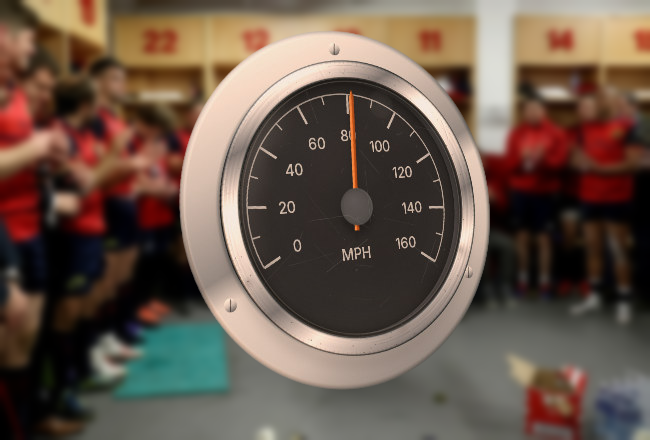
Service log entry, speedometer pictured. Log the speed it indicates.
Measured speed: 80 mph
